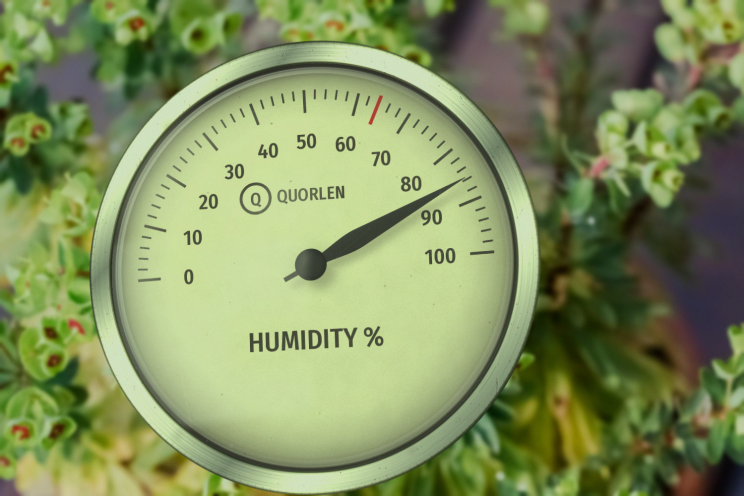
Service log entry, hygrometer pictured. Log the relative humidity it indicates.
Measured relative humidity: 86 %
